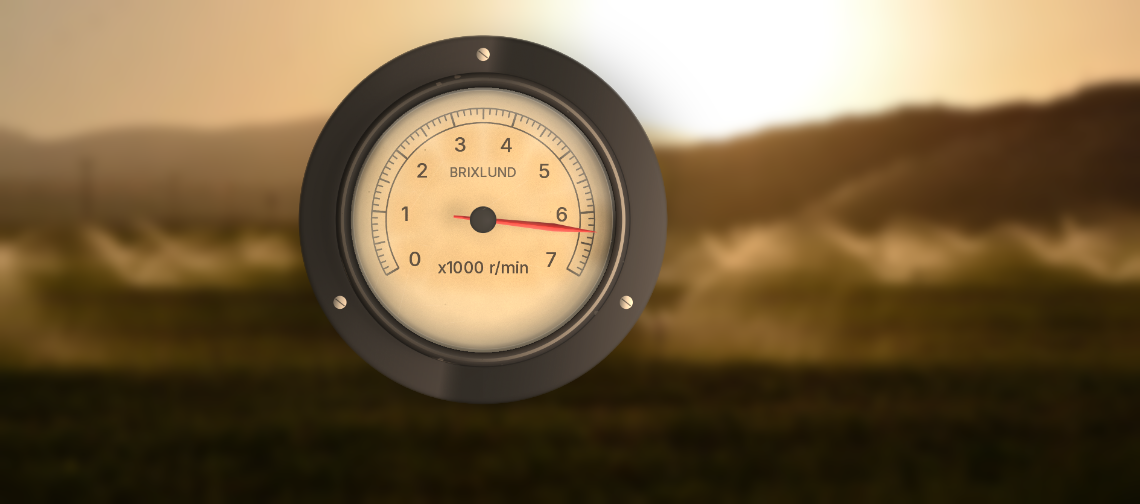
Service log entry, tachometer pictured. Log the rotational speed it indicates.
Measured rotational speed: 6300 rpm
